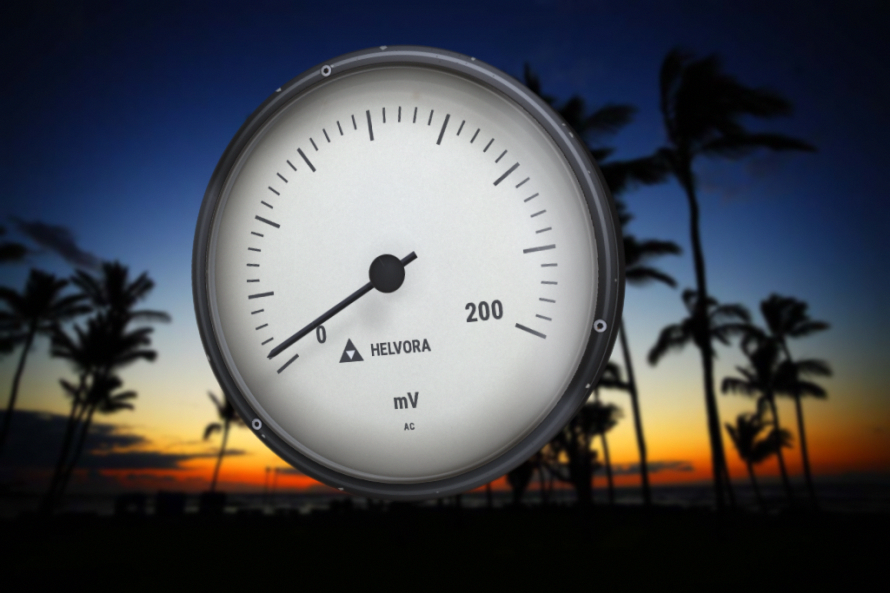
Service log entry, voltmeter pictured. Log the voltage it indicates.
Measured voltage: 5 mV
